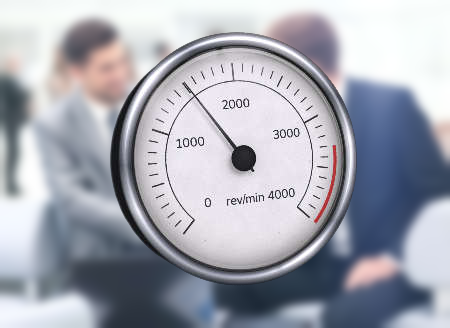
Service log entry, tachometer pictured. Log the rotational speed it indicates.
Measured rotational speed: 1500 rpm
